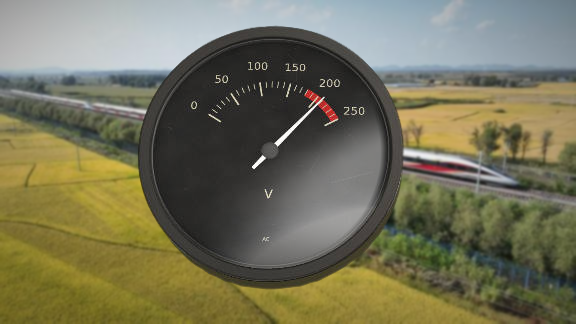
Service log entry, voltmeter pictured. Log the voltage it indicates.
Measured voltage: 210 V
